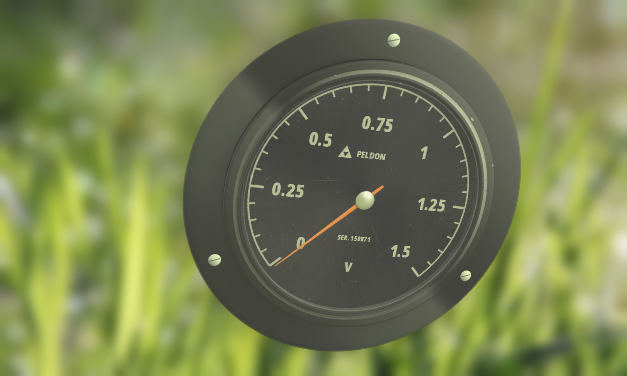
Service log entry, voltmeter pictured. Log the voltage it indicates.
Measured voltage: 0 V
